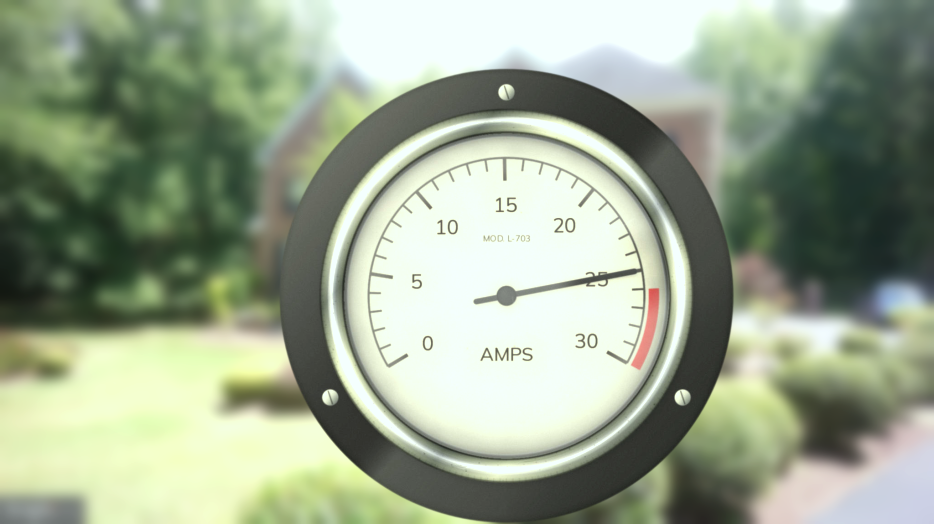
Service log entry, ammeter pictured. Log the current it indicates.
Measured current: 25 A
